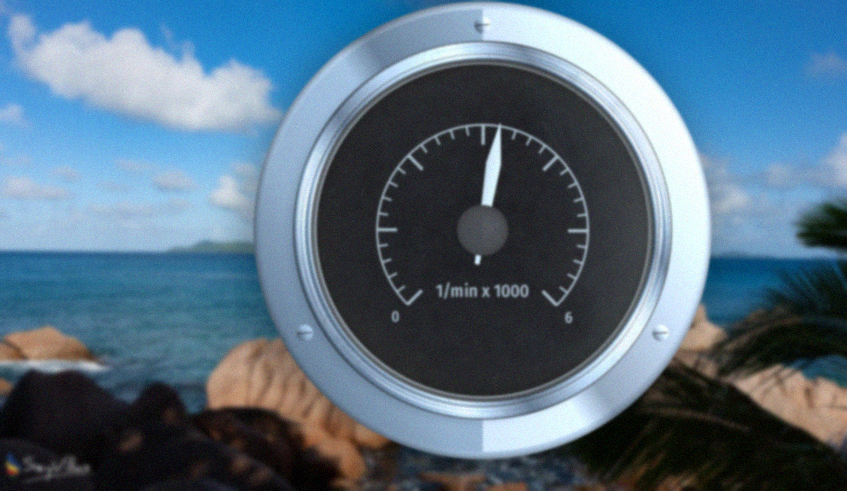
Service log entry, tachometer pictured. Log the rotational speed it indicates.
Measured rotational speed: 3200 rpm
